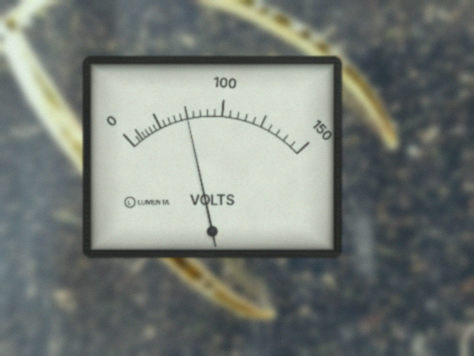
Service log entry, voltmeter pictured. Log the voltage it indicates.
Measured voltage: 75 V
